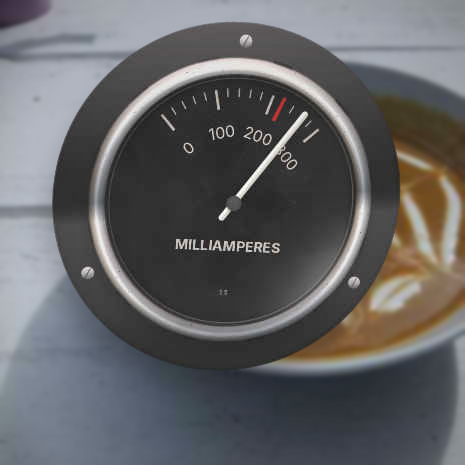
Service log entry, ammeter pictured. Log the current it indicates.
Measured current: 260 mA
